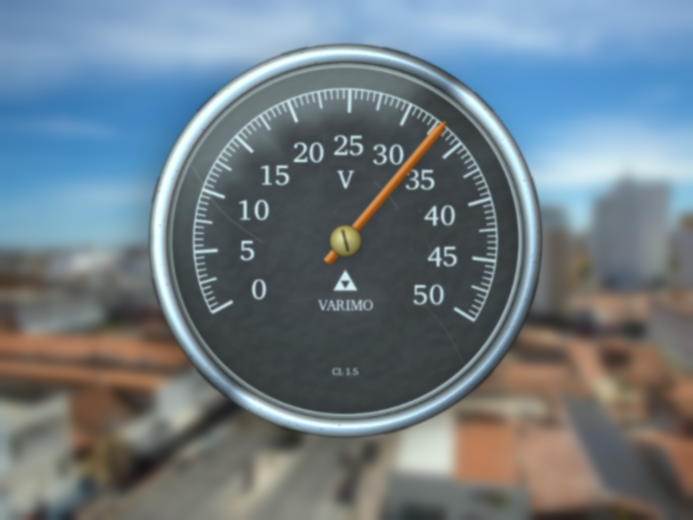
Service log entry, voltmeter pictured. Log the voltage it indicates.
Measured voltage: 33 V
